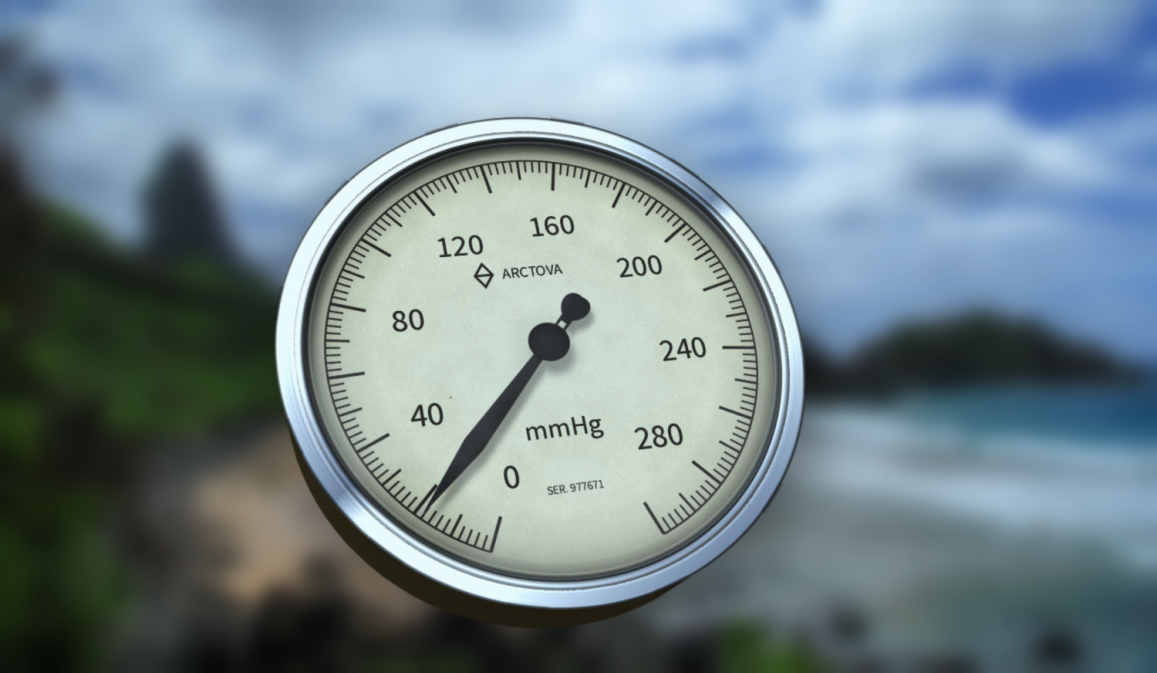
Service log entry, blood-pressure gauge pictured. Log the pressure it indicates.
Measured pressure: 18 mmHg
